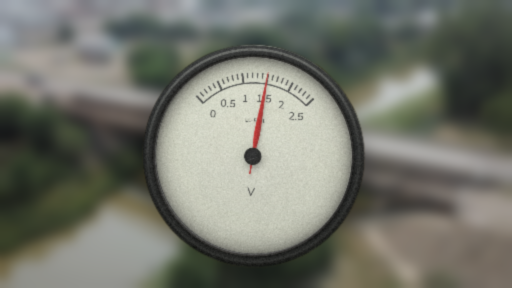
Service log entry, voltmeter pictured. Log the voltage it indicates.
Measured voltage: 1.5 V
